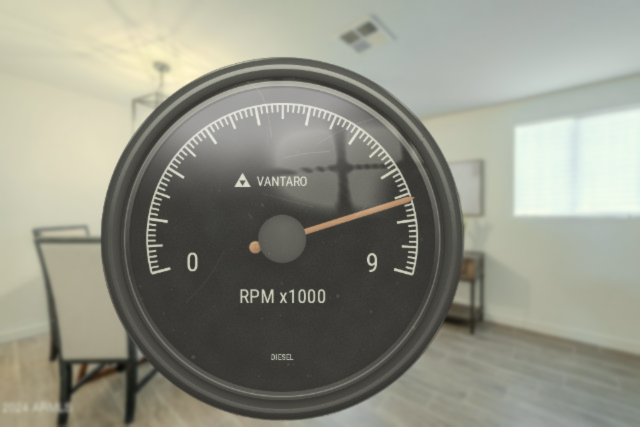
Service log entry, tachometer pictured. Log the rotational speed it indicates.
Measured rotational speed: 7600 rpm
